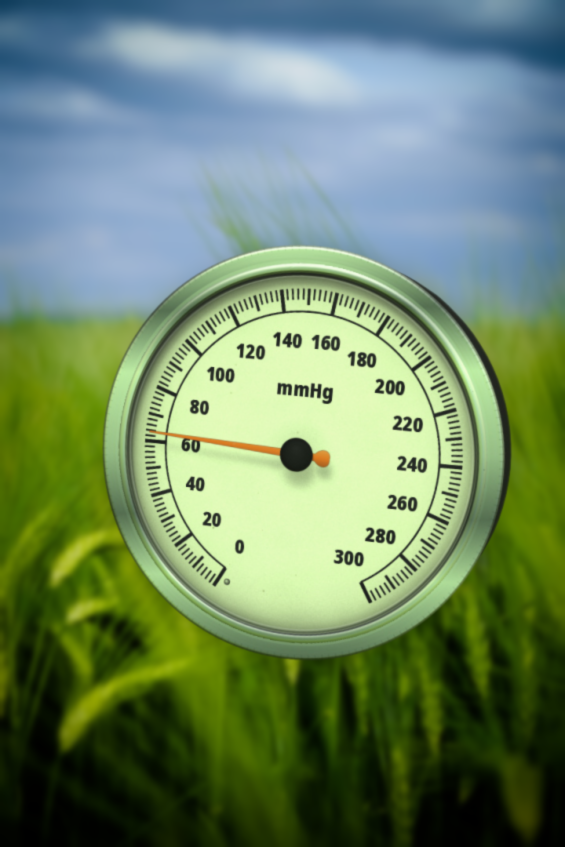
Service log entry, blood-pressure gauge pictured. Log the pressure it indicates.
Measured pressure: 64 mmHg
